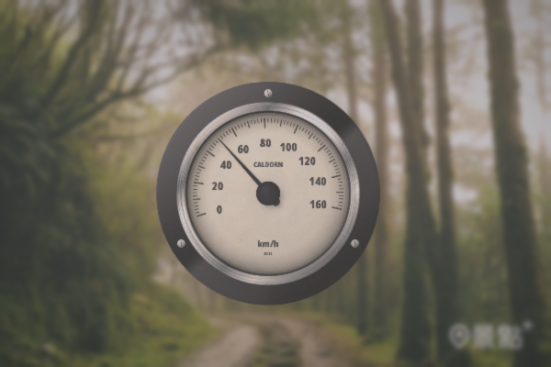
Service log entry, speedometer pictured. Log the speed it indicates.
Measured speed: 50 km/h
